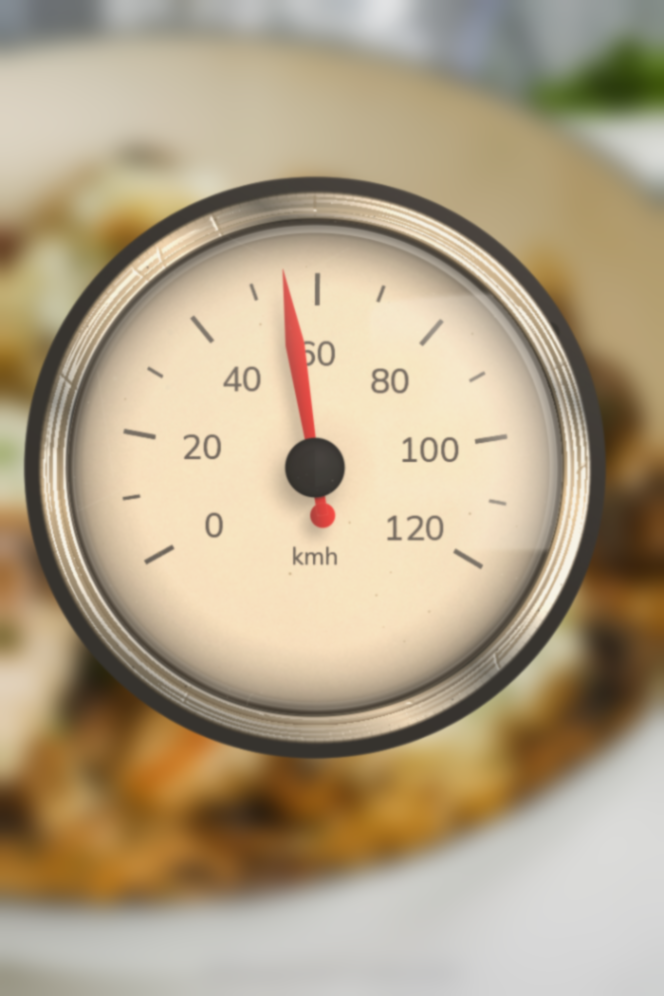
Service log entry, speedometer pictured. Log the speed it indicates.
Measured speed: 55 km/h
